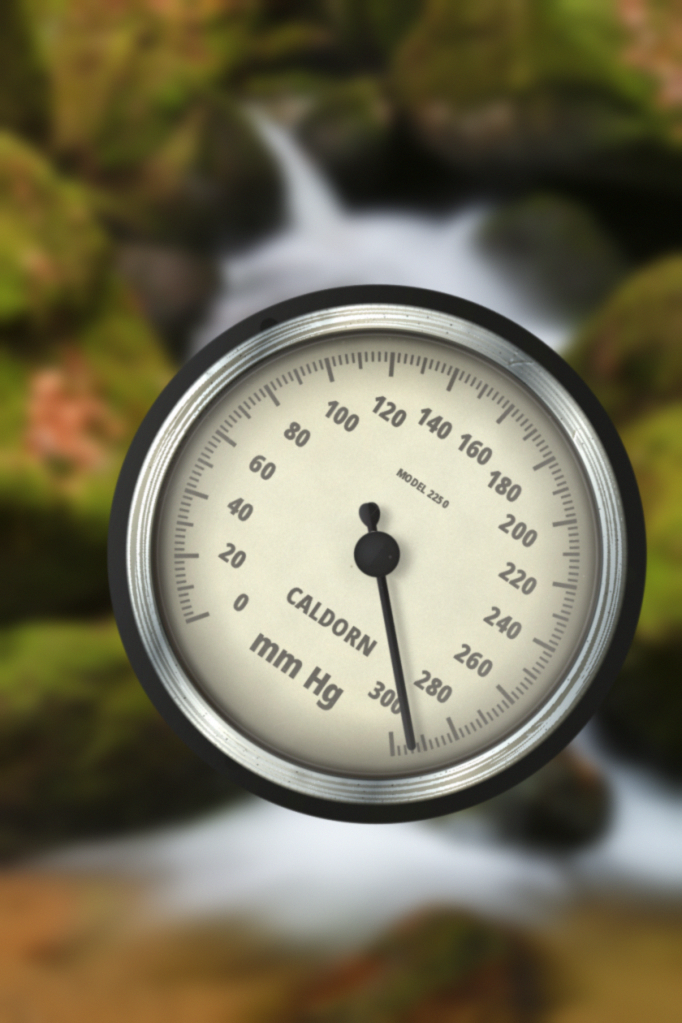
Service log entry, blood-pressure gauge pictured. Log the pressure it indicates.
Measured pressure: 294 mmHg
